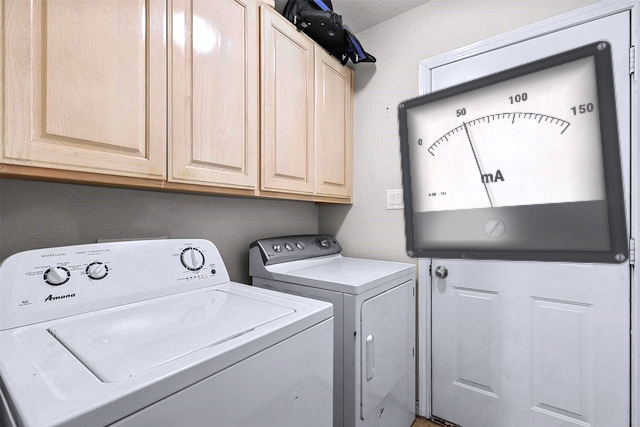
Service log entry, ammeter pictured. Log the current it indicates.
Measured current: 50 mA
